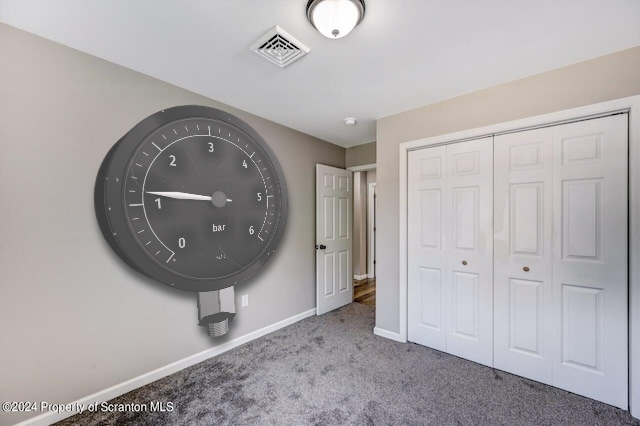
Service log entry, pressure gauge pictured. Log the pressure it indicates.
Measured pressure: 1.2 bar
